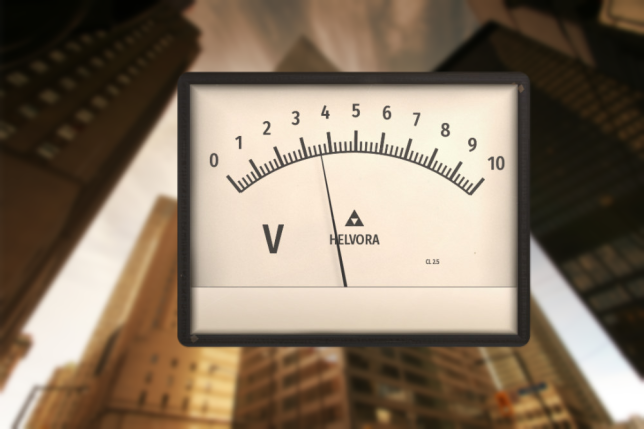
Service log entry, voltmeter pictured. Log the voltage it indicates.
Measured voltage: 3.6 V
